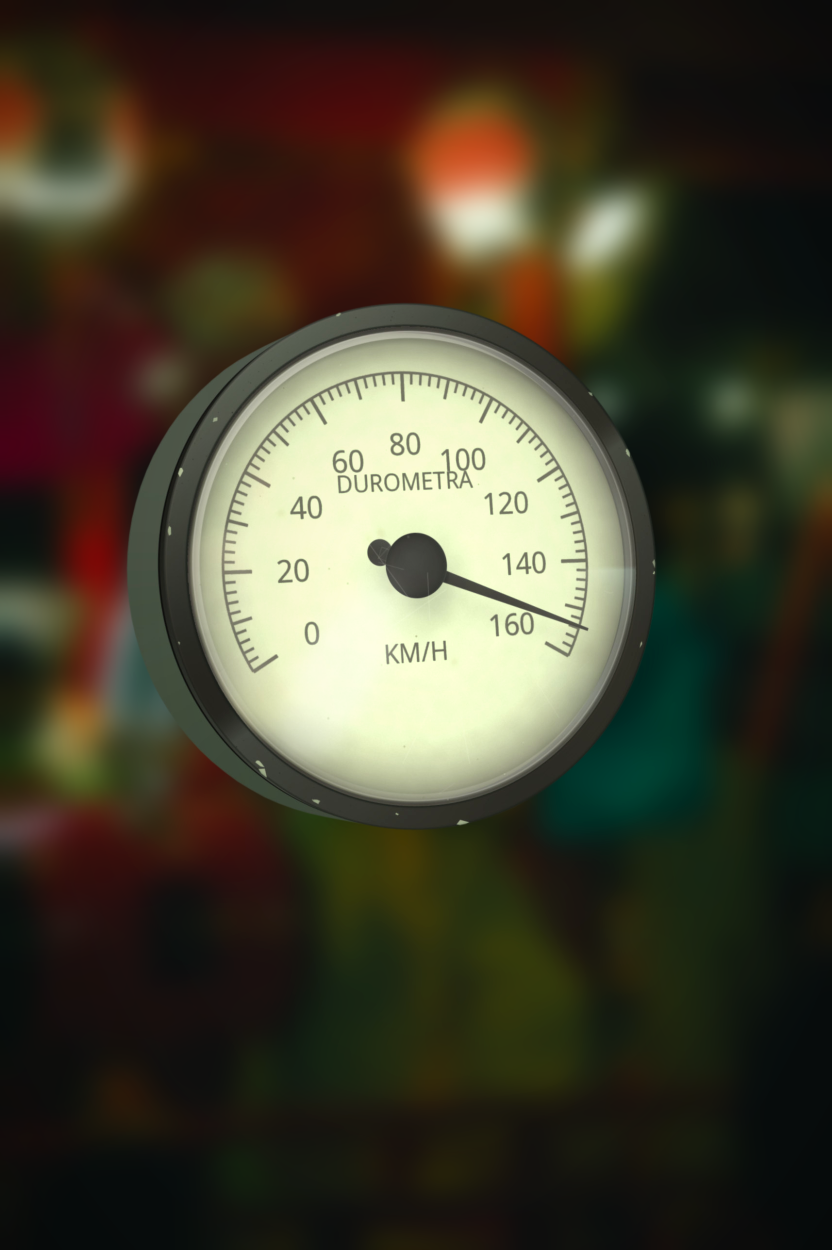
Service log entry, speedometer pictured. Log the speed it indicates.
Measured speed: 154 km/h
